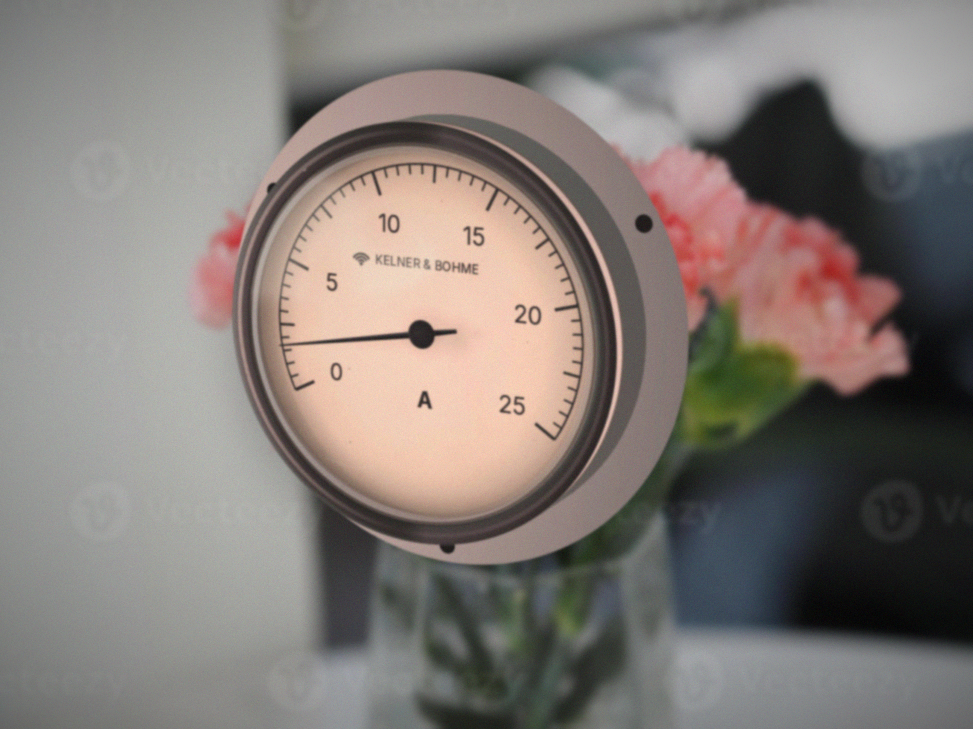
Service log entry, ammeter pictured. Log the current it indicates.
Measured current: 1.75 A
